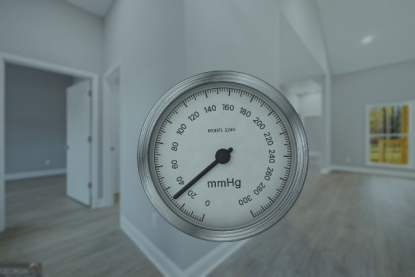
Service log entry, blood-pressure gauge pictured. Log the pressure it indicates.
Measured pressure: 30 mmHg
